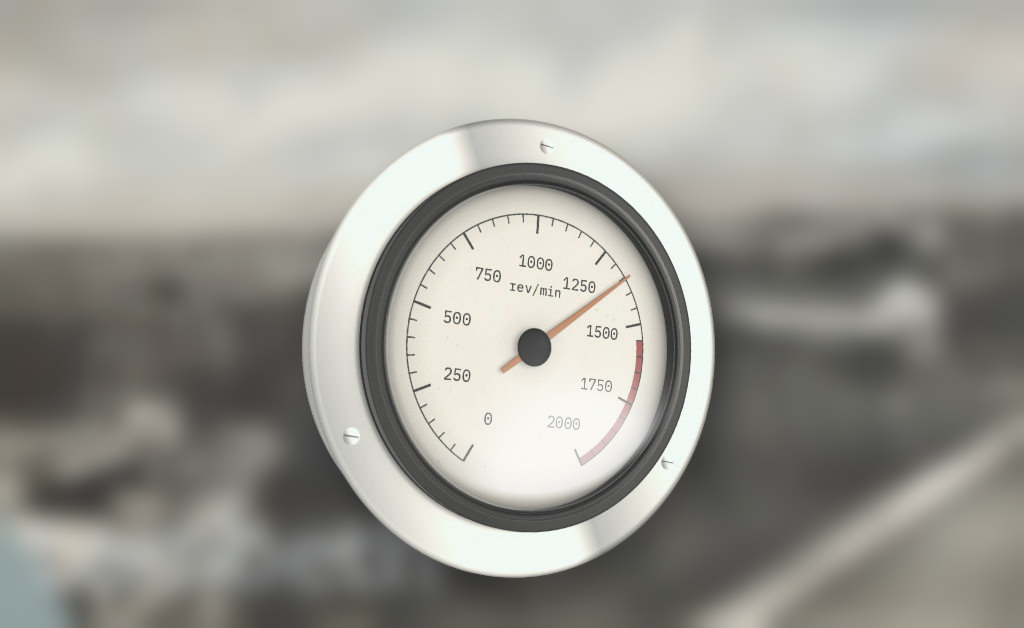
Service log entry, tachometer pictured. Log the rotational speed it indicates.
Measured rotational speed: 1350 rpm
